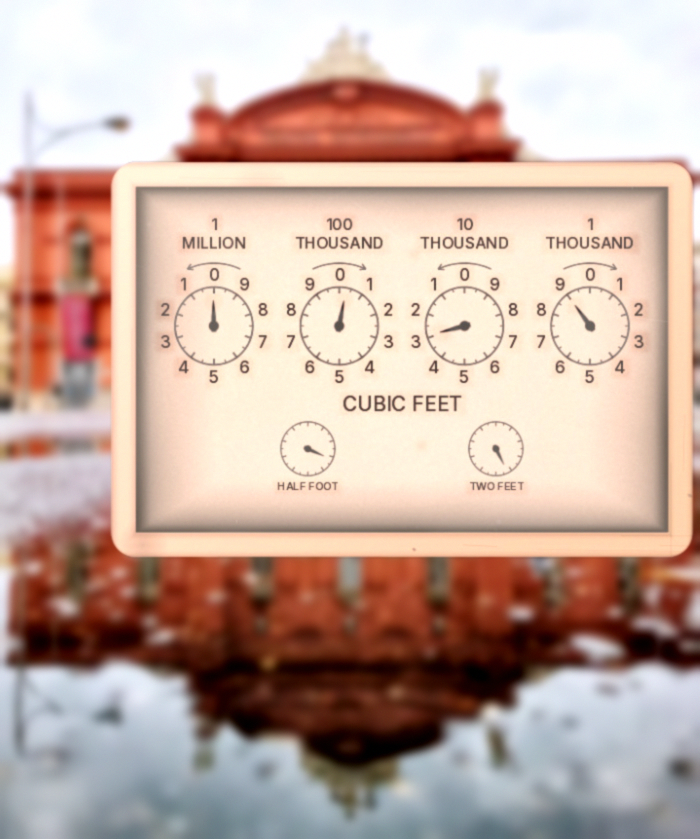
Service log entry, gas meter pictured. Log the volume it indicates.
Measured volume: 2900 ft³
